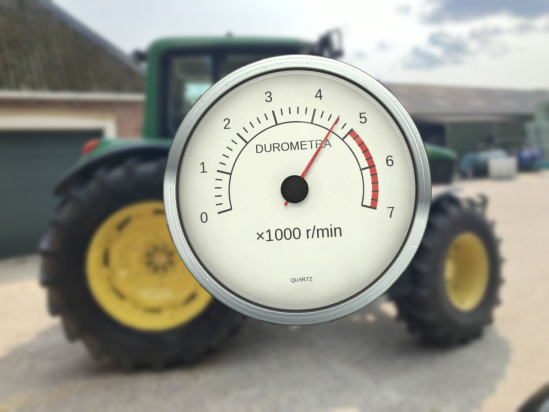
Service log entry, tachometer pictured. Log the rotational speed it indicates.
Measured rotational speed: 4600 rpm
